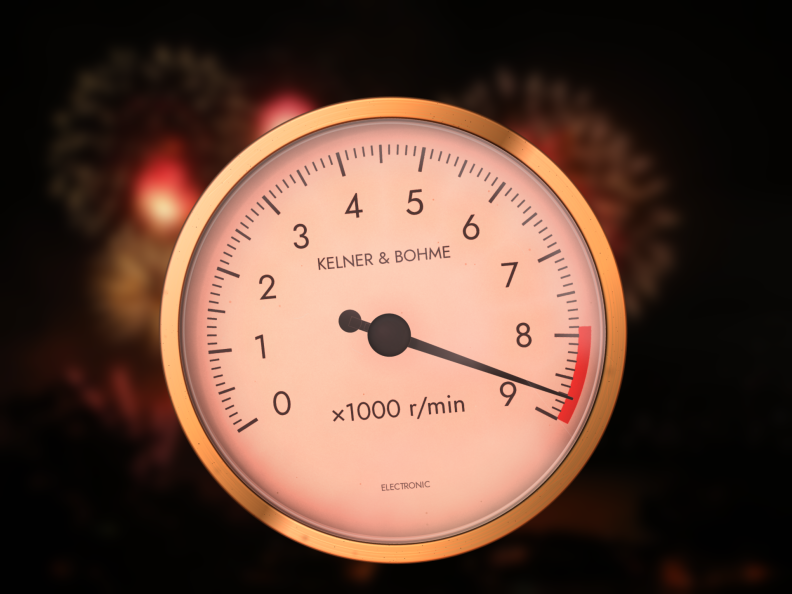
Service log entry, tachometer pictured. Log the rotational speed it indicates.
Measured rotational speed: 8700 rpm
